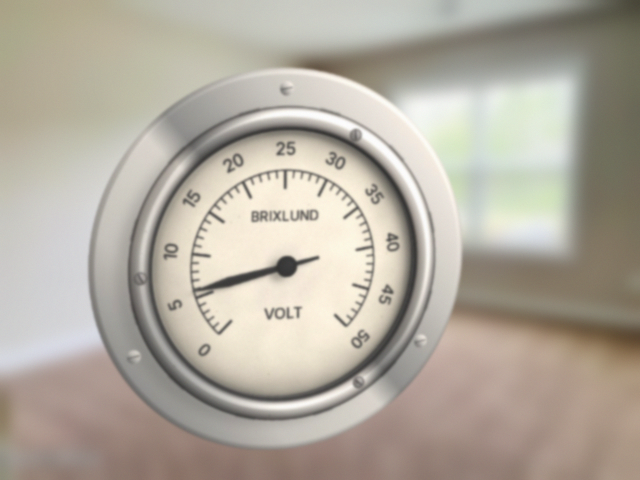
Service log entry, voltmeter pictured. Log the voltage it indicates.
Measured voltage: 6 V
